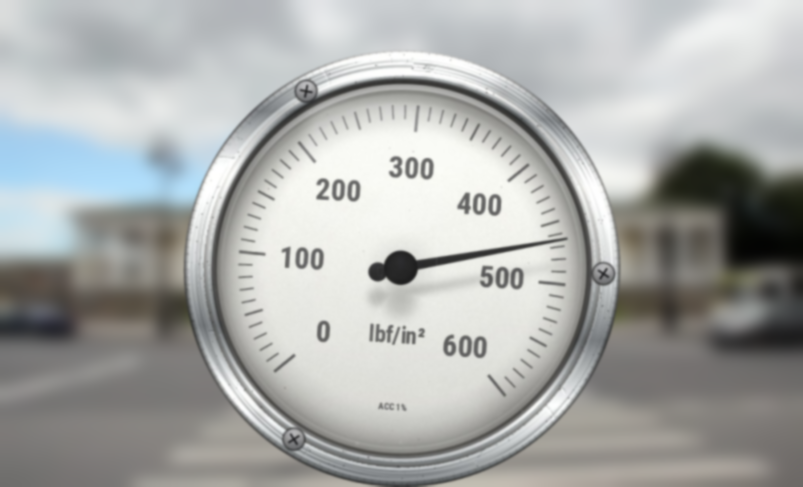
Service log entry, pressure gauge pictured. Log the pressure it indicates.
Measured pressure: 465 psi
